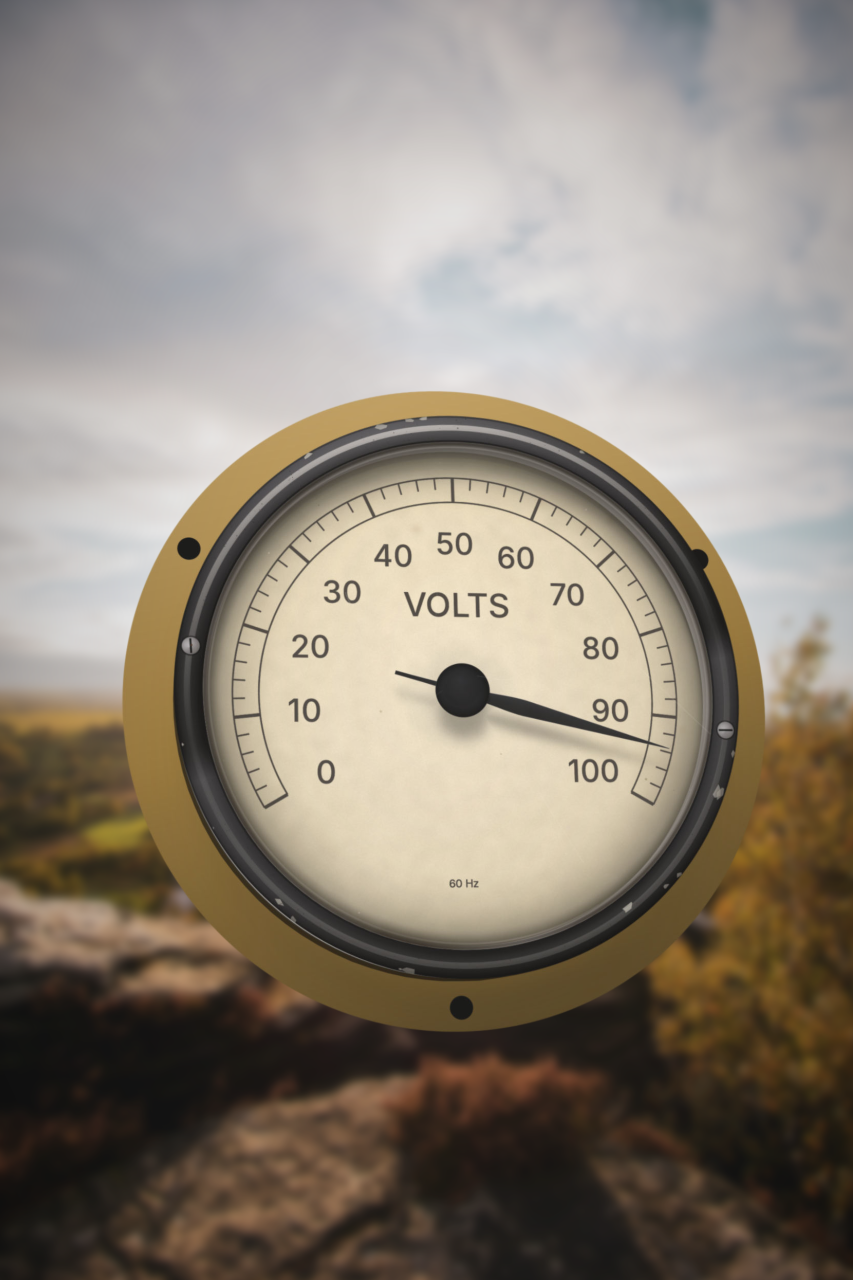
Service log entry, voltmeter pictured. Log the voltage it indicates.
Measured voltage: 94 V
